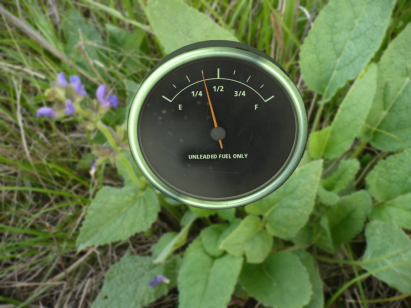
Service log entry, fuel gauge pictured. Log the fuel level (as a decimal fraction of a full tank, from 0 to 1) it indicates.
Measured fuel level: 0.375
